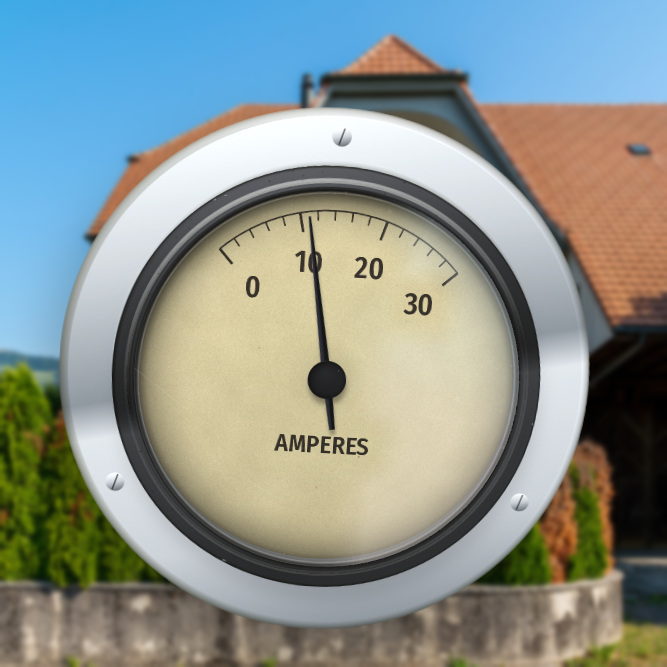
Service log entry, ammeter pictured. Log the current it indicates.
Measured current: 11 A
